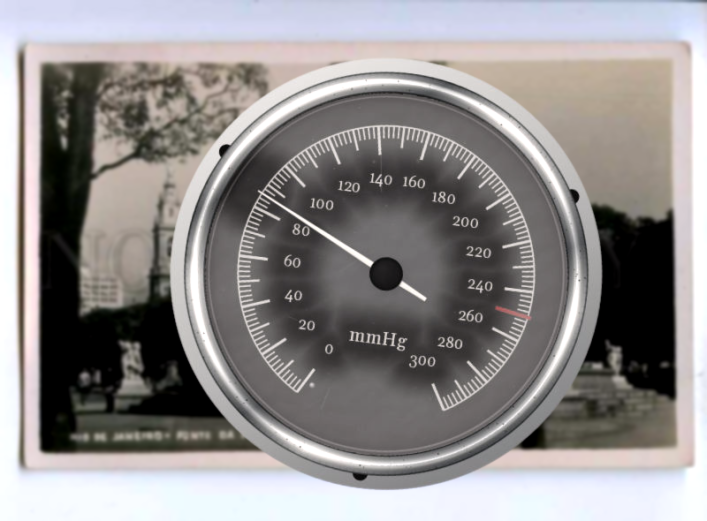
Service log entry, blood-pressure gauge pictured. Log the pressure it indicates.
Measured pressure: 86 mmHg
